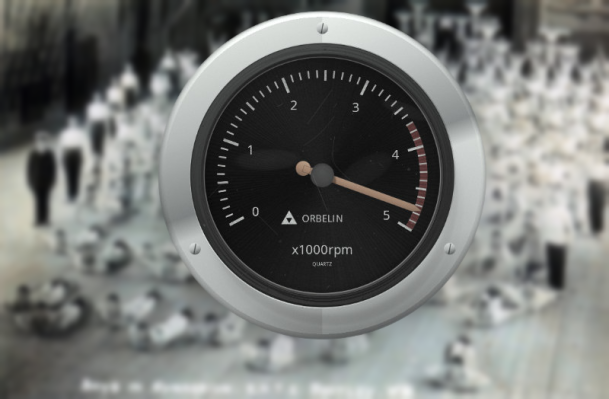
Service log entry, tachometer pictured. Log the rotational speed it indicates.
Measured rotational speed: 4750 rpm
